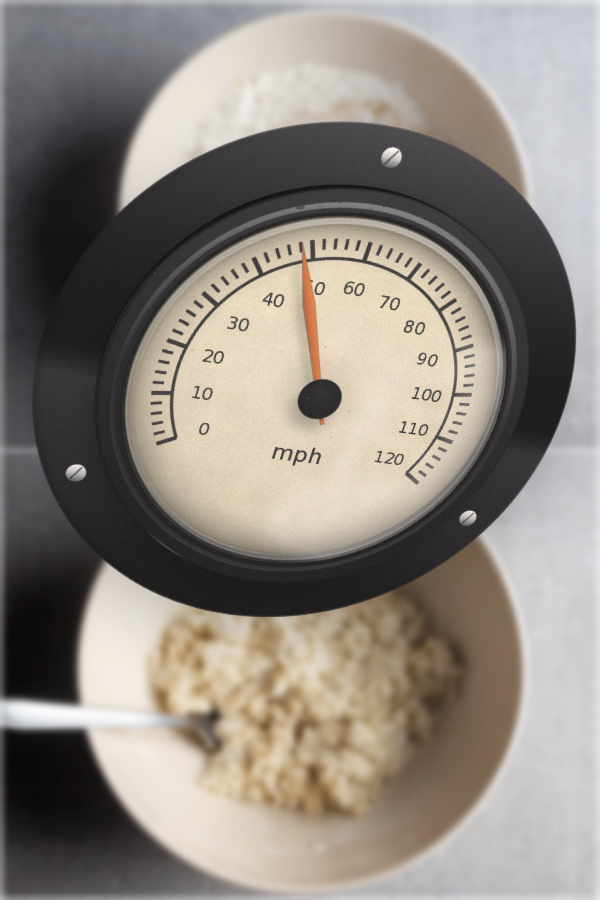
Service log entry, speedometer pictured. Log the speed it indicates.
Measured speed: 48 mph
